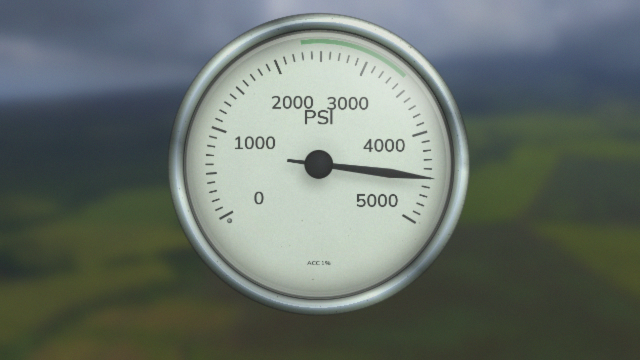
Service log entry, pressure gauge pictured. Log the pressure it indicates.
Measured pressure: 4500 psi
